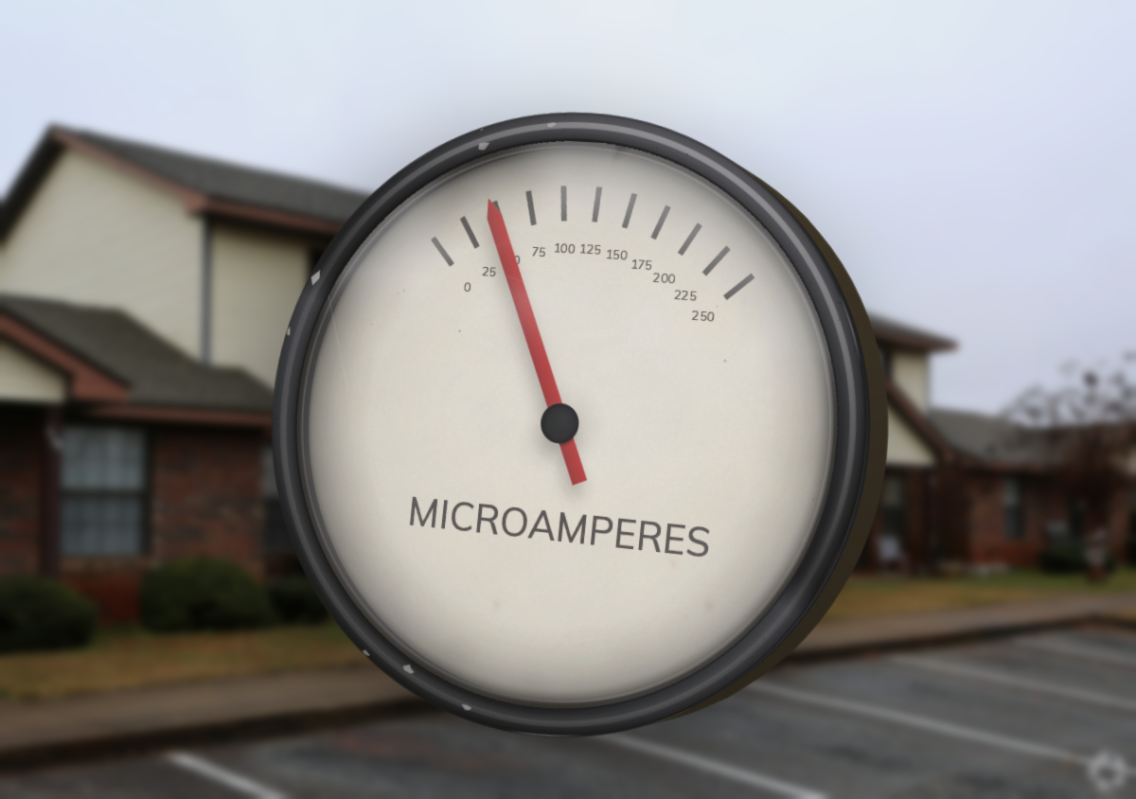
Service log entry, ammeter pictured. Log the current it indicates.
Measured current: 50 µA
